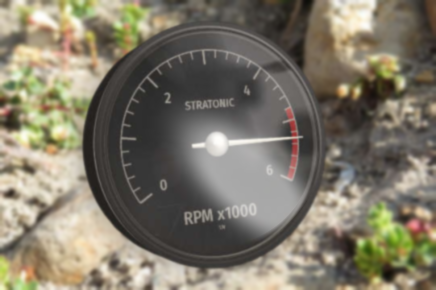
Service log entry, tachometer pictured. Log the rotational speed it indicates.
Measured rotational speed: 5300 rpm
